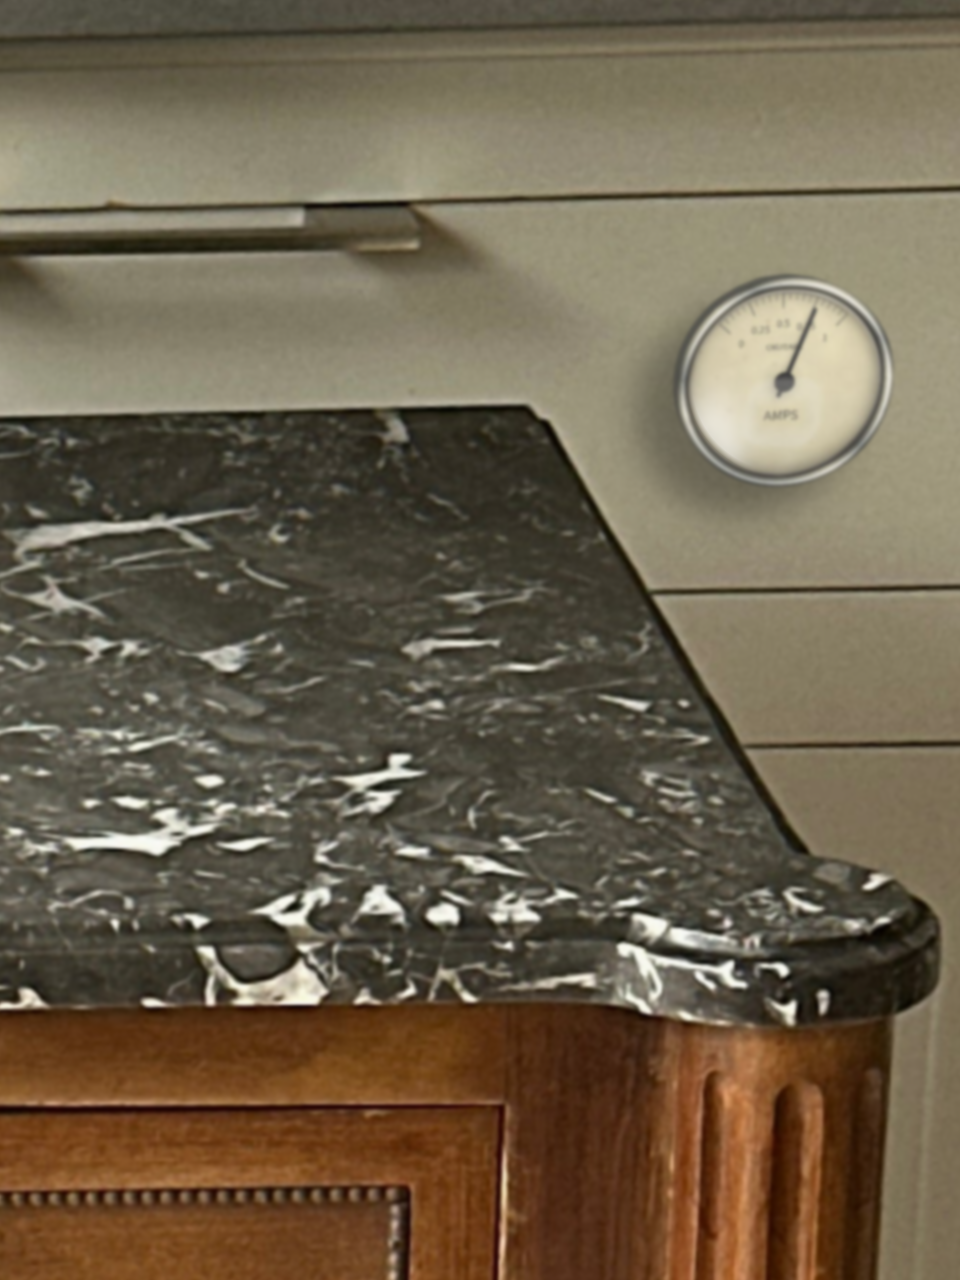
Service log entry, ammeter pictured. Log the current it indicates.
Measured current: 0.75 A
